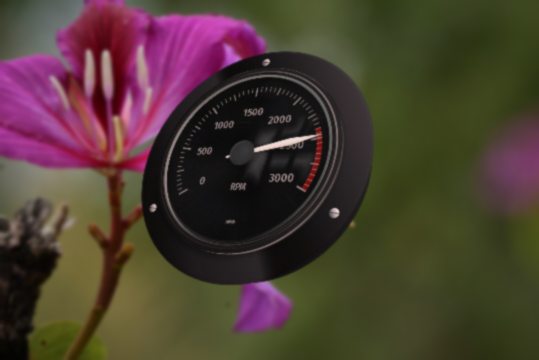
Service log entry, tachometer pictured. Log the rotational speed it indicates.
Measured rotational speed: 2500 rpm
